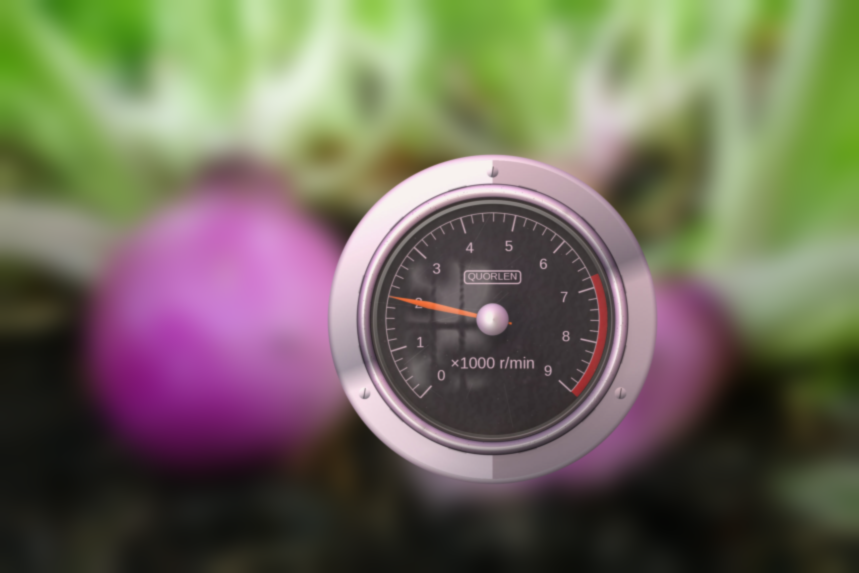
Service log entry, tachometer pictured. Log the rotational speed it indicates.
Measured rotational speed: 2000 rpm
